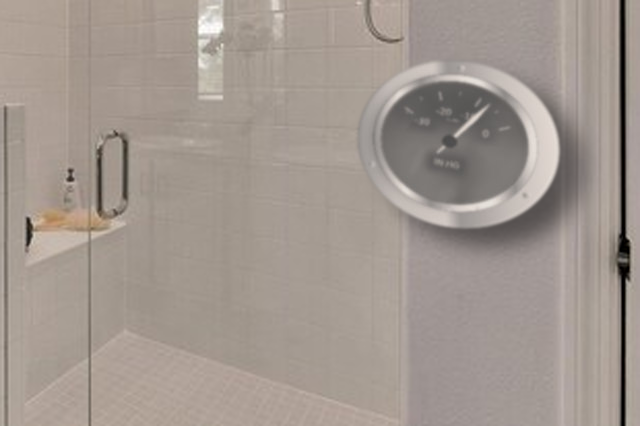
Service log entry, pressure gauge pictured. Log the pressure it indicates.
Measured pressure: -7.5 inHg
